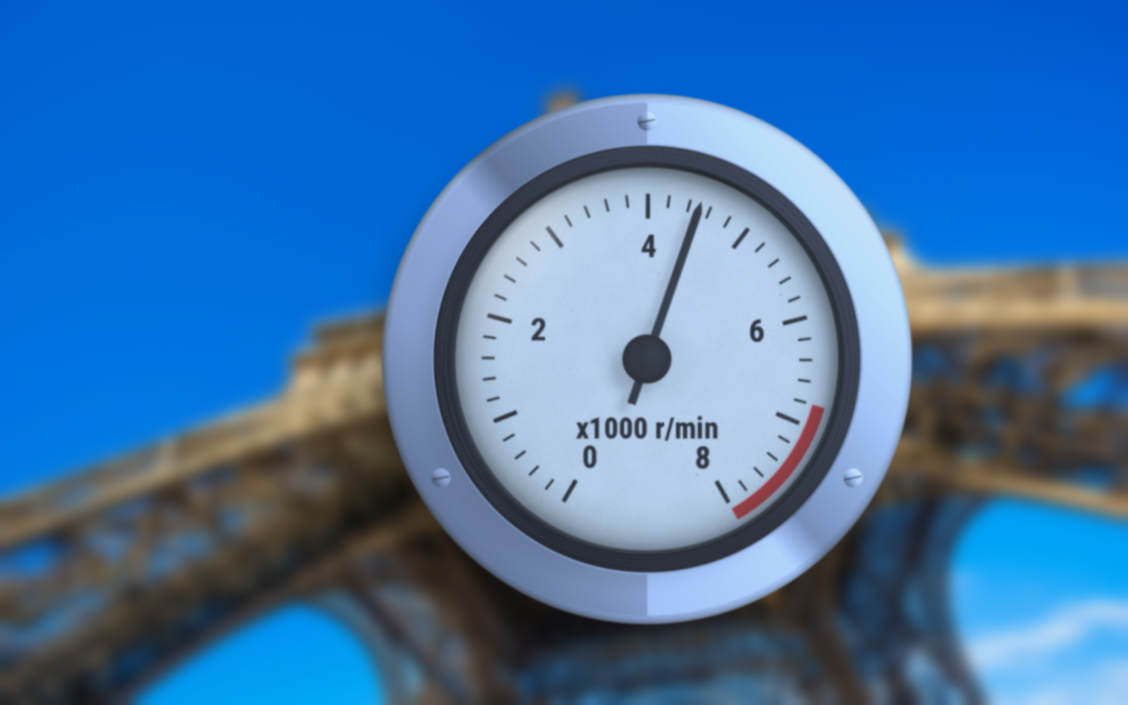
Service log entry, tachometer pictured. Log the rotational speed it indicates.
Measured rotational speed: 4500 rpm
